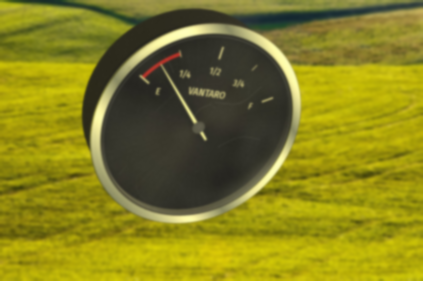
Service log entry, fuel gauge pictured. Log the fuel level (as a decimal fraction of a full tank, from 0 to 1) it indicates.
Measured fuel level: 0.125
